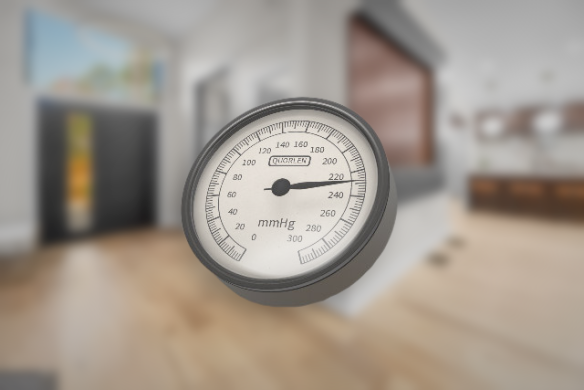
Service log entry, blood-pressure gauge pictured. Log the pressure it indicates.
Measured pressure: 230 mmHg
